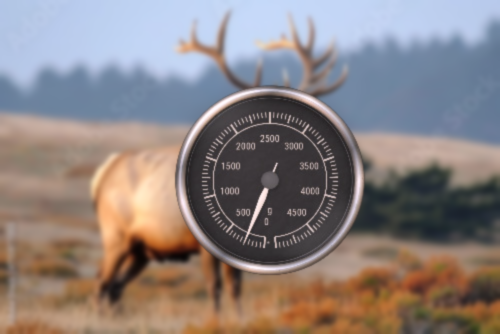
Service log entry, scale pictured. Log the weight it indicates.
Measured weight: 250 g
